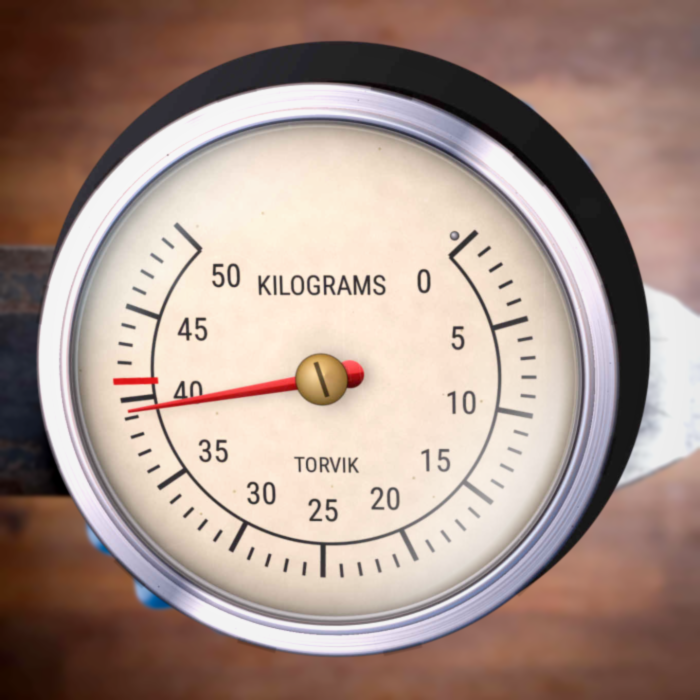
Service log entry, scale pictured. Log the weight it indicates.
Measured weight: 39.5 kg
